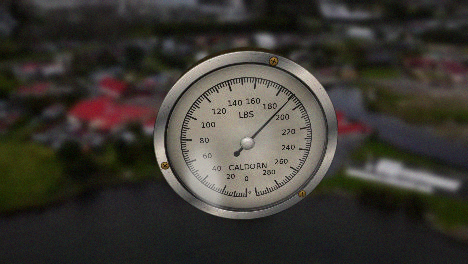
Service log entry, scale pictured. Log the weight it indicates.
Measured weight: 190 lb
